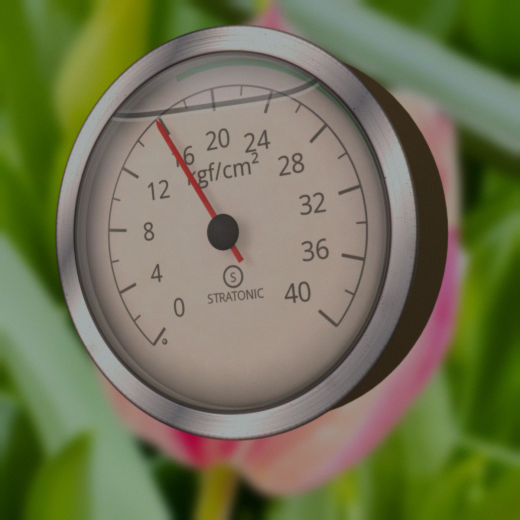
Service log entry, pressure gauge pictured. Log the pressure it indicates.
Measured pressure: 16 kg/cm²
